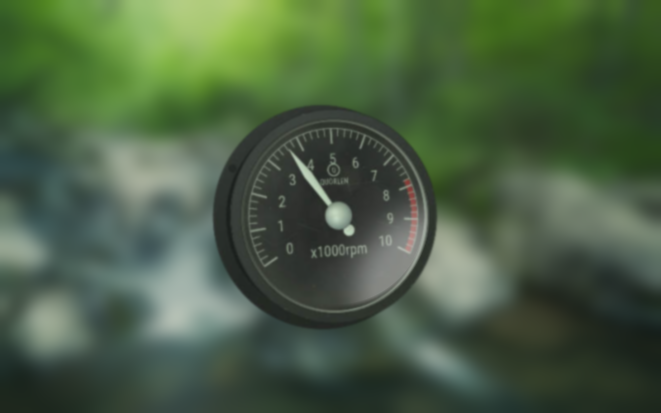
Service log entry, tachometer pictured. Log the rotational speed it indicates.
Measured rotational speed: 3600 rpm
